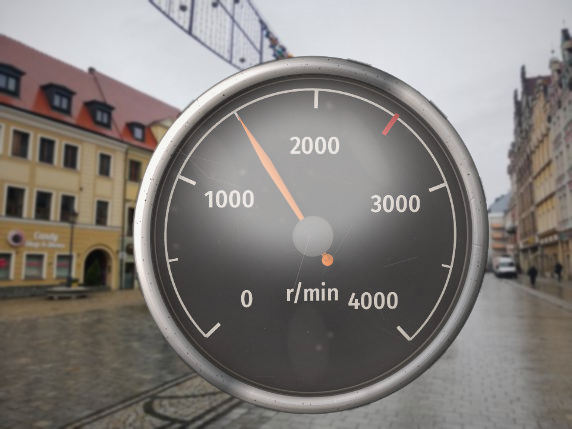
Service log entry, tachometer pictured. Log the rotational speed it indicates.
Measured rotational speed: 1500 rpm
